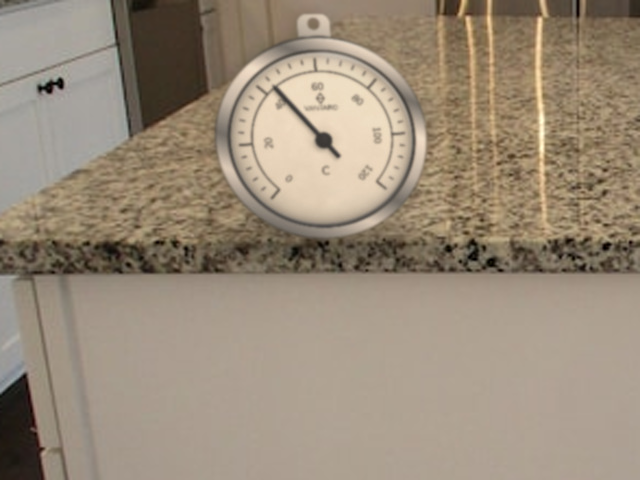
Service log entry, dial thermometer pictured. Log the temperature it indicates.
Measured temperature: 44 °C
